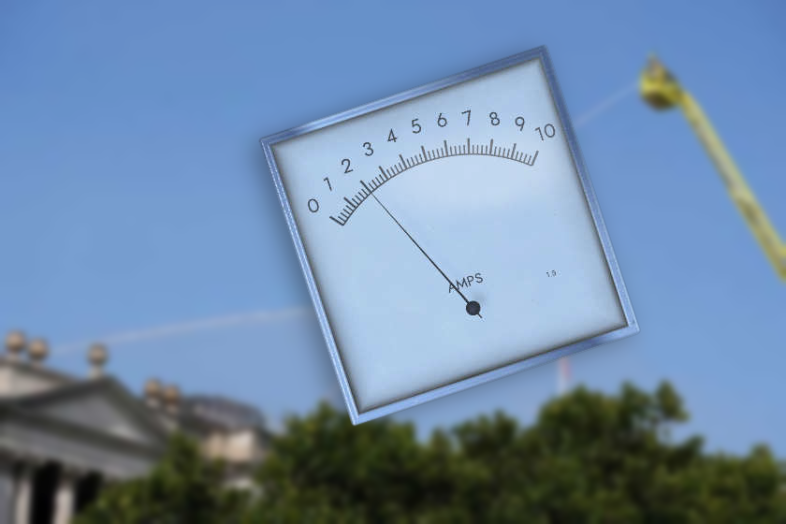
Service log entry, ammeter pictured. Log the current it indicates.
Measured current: 2 A
